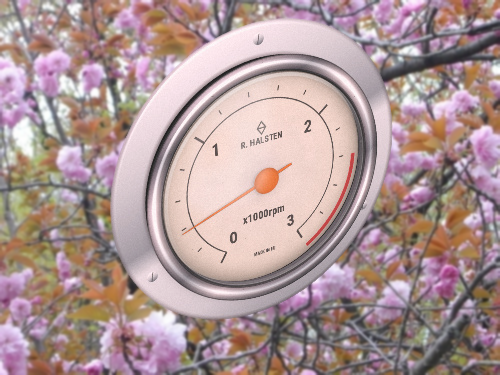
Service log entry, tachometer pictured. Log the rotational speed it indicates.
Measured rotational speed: 400 rpm
